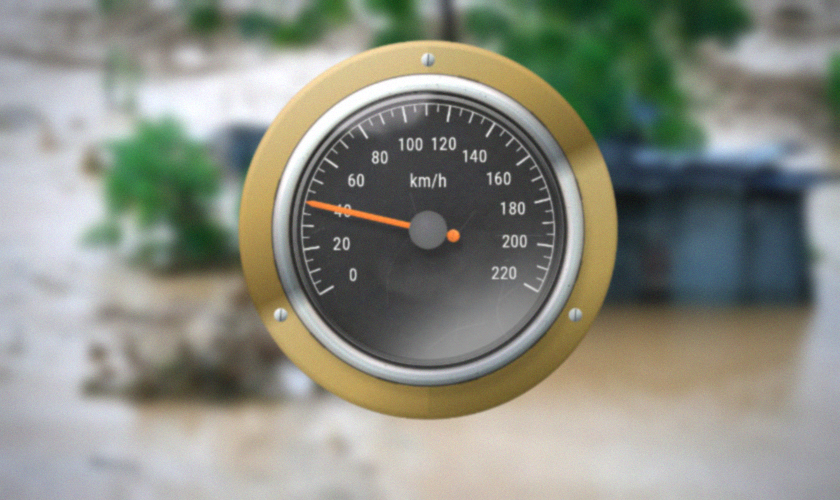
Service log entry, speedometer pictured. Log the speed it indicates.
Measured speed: 40 km/h
